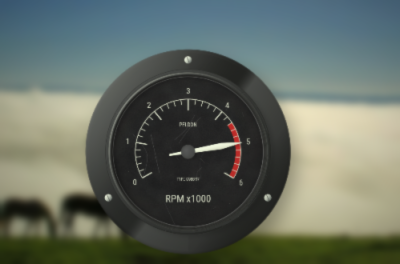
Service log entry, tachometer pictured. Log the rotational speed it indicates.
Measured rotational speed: 5000 rpm
